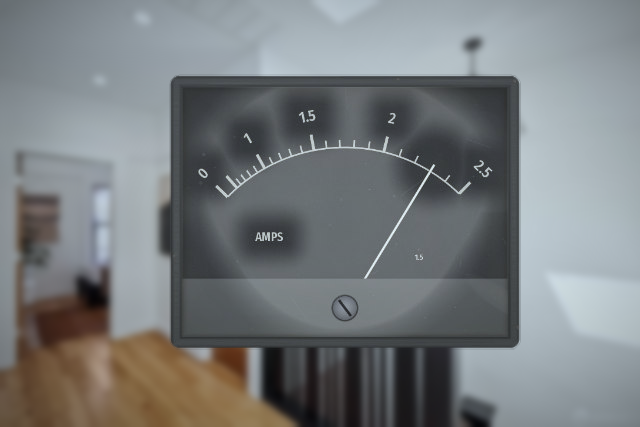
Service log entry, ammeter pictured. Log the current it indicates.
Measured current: 2.3 A
